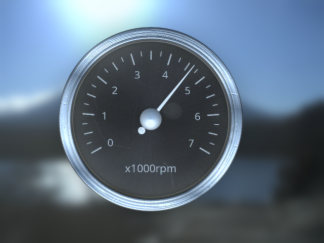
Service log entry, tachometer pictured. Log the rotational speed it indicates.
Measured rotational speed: 4625 rpm
